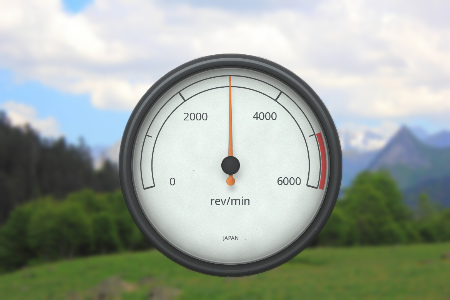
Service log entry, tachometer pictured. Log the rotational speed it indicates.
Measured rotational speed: 3000 rpm
